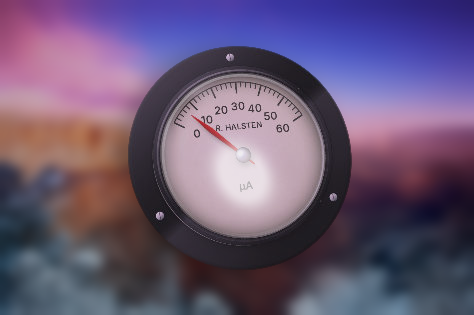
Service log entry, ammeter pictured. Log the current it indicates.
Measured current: 6 µA
